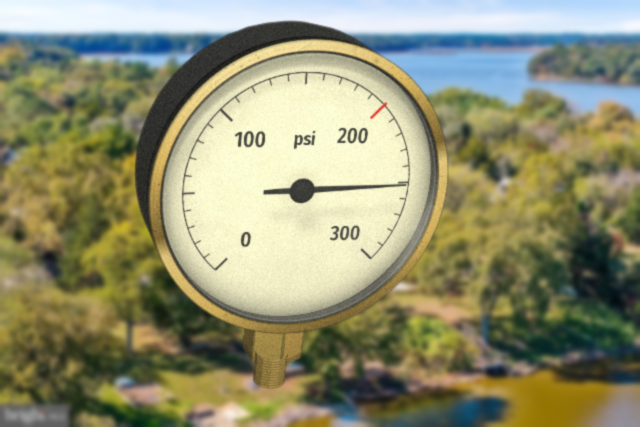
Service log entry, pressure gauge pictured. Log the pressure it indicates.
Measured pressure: 250 psi
